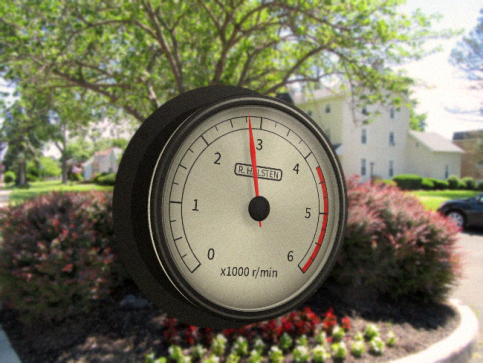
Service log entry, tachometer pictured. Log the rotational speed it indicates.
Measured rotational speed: 2750 rpm
